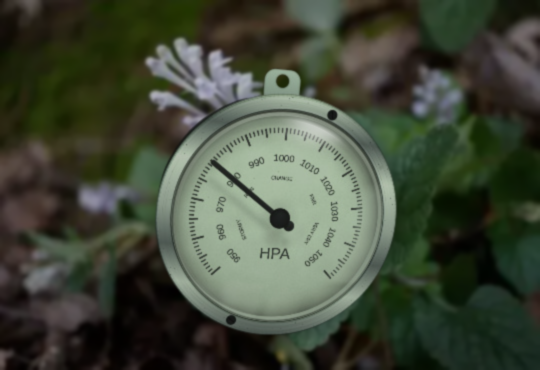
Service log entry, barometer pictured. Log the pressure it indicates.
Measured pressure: 980 hPa
